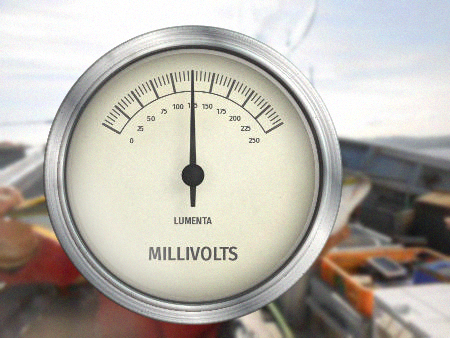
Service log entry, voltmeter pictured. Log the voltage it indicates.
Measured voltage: 125 mV
